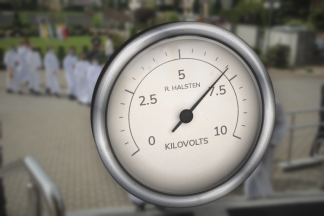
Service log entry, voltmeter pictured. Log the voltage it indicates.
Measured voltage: 7 kV
